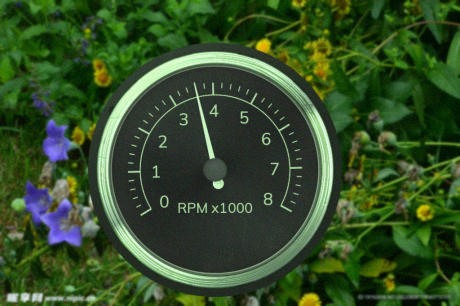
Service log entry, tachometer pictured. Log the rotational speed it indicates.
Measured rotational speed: 3600 rpm
